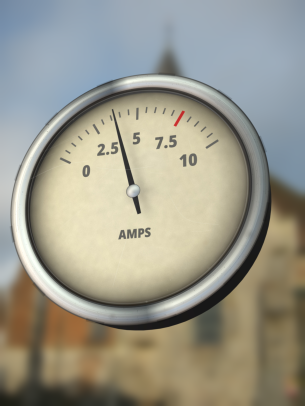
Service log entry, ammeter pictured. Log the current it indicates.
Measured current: 3.75 A
